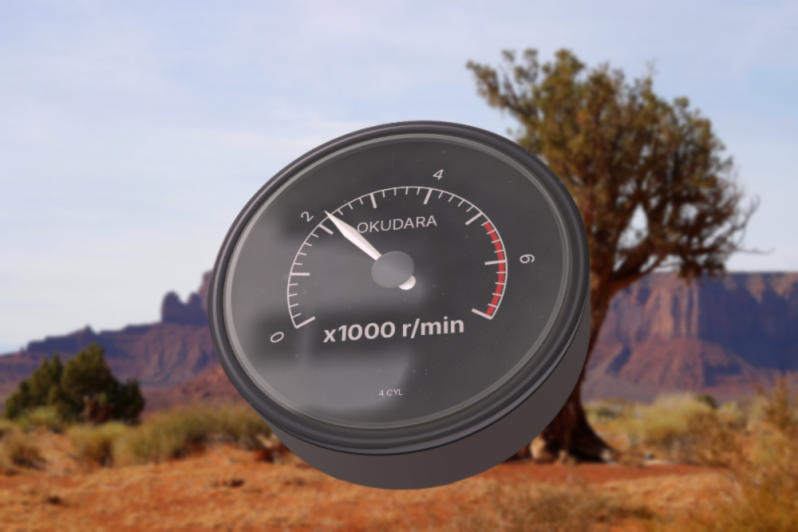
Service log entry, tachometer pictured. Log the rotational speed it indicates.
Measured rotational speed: 2200 rpm
